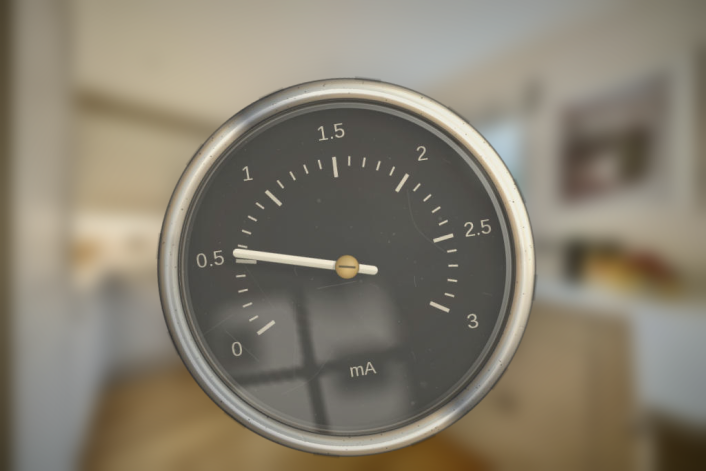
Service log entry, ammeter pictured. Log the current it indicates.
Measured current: 0.55 mA
